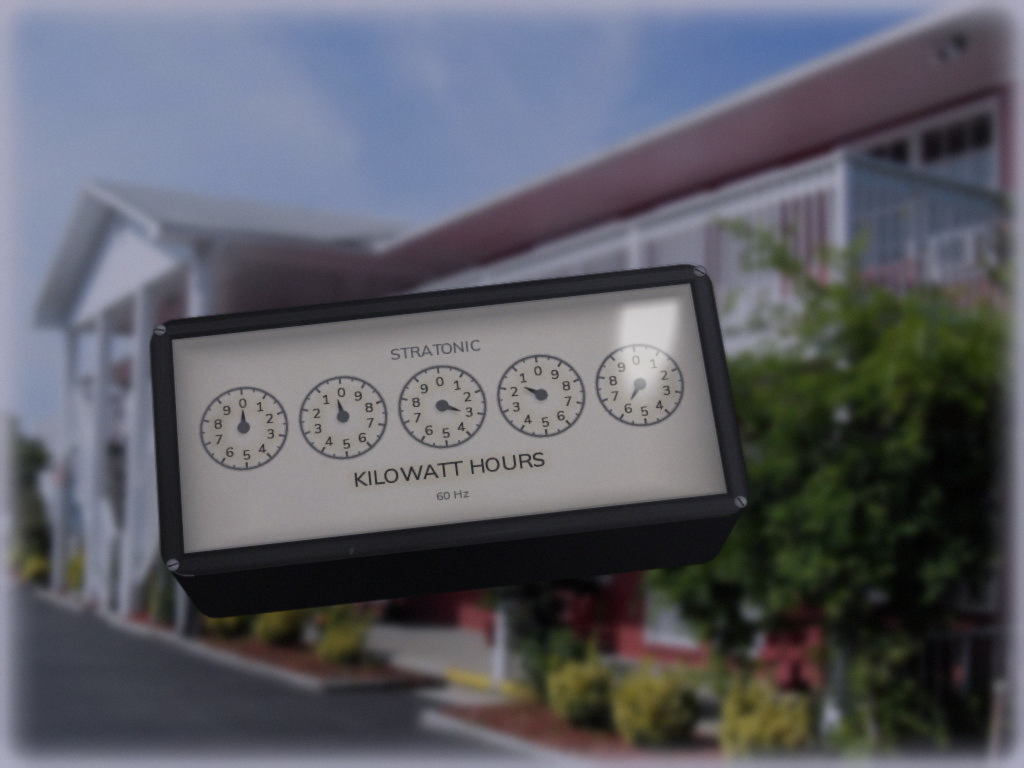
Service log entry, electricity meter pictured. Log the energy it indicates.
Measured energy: 316 kWh
